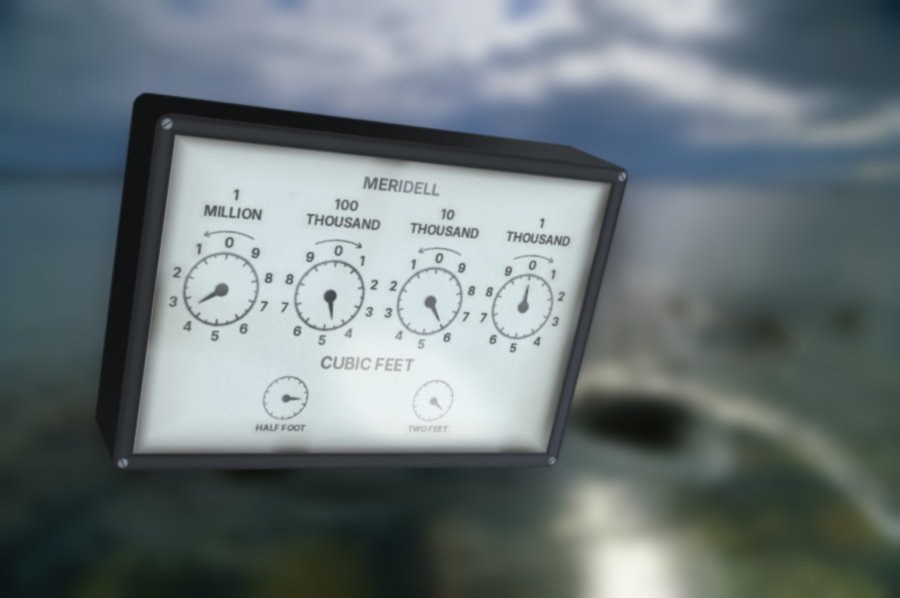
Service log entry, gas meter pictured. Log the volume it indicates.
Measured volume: 346000 ft³
